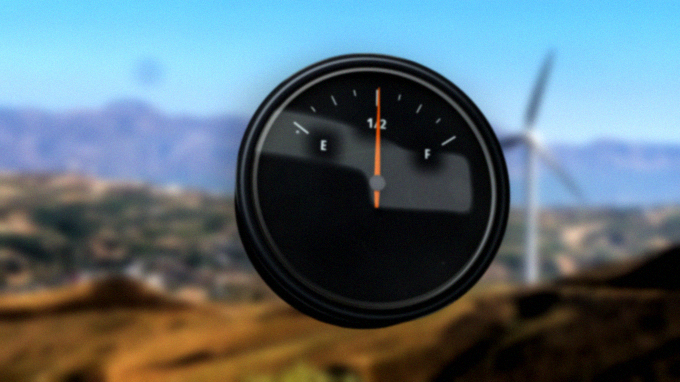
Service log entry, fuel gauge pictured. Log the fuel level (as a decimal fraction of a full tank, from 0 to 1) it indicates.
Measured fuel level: 0.5
